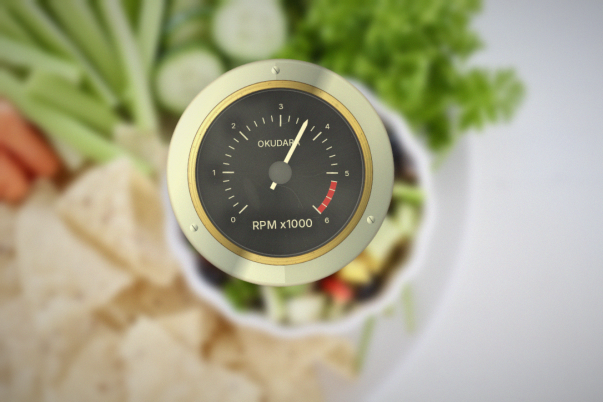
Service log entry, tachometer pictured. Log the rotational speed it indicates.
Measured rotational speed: 3600 rpm
